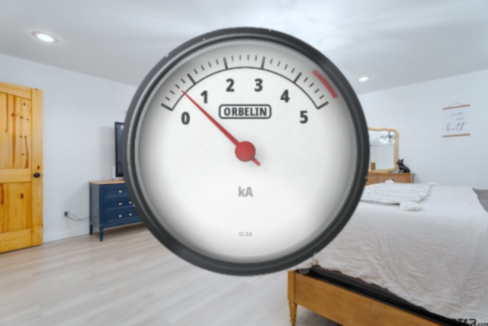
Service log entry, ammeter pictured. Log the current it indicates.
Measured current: 0.6 kA
